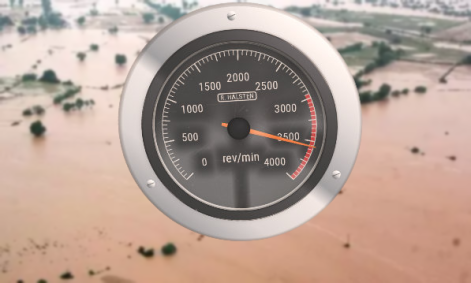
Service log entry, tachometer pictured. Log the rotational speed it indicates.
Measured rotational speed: 3550 rpm
